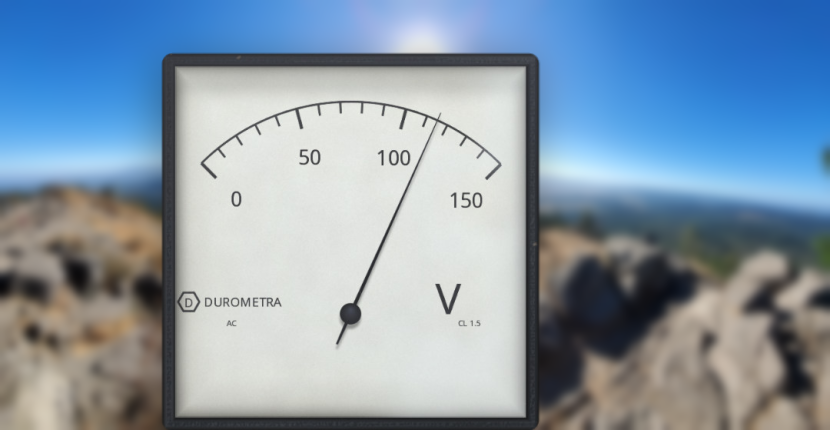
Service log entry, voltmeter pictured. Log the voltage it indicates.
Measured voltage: 115 V
